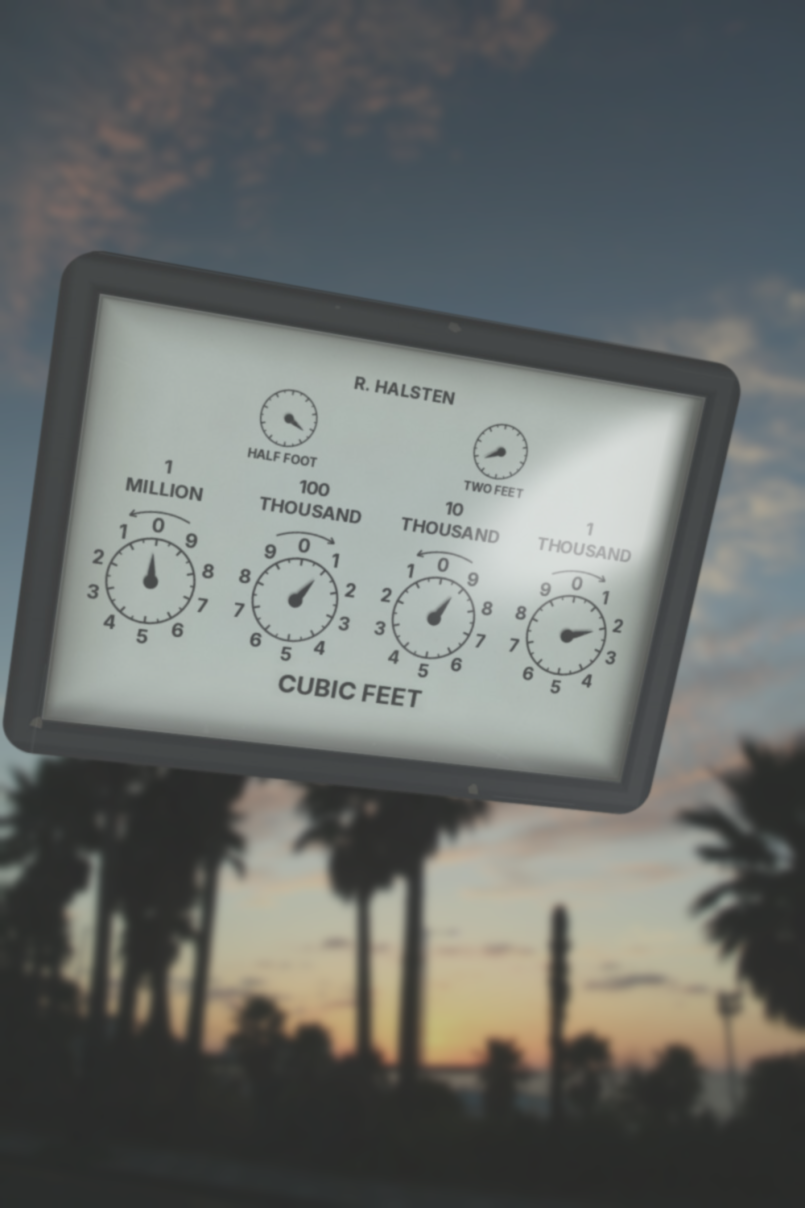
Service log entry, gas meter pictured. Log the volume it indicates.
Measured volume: 9200 ft³
